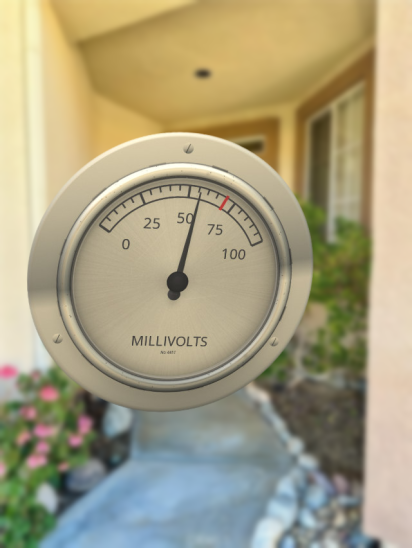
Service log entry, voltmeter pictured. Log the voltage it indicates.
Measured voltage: 55 mV
